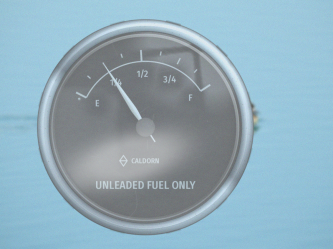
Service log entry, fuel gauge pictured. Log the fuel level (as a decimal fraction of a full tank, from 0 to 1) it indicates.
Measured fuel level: 0.25
